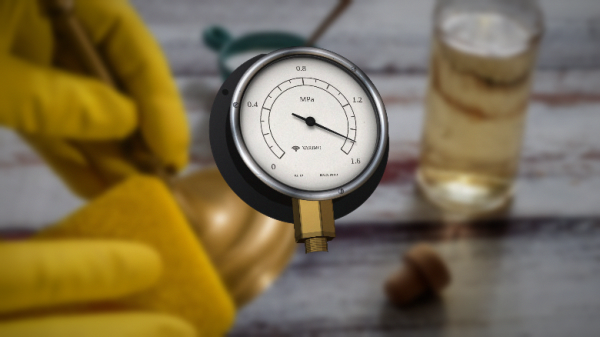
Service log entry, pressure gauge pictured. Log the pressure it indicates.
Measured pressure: 1.5 MPa
